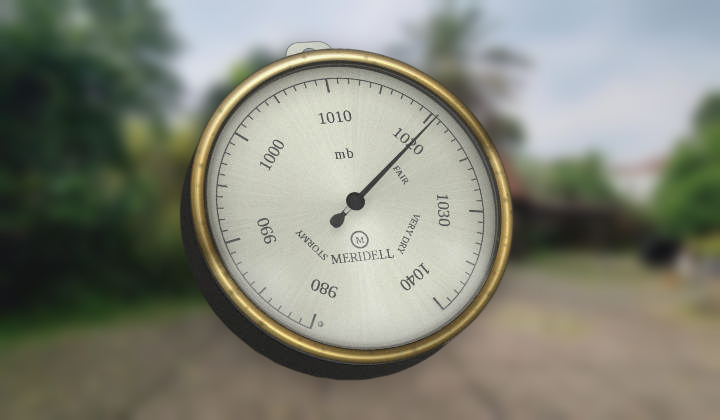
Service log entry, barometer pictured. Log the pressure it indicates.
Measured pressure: 1020.5 mbar
